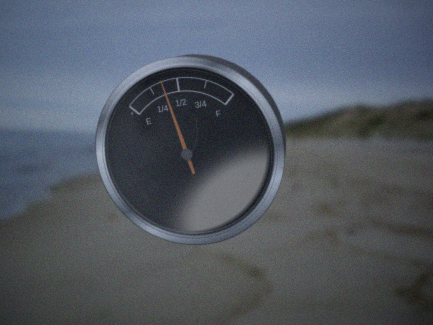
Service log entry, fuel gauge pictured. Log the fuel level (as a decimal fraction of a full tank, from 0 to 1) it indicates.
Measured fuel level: 0.375
